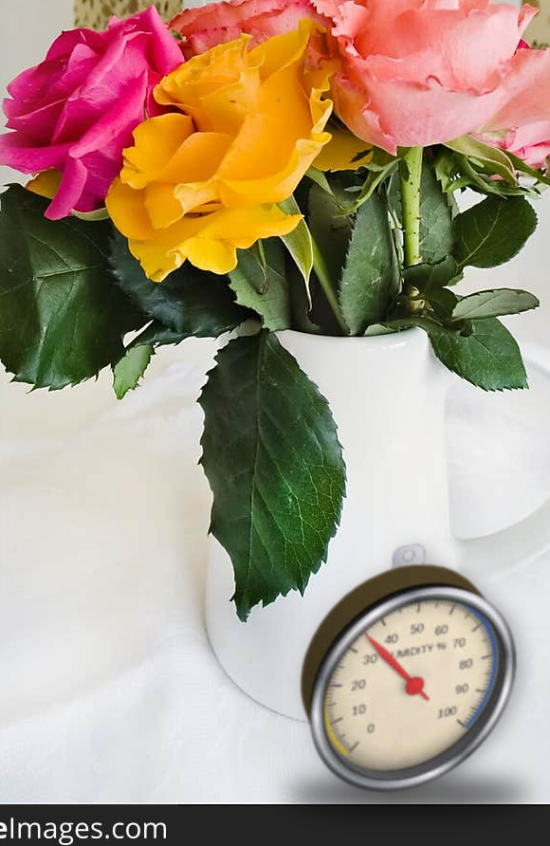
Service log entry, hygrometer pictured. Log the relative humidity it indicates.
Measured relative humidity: 35 %
